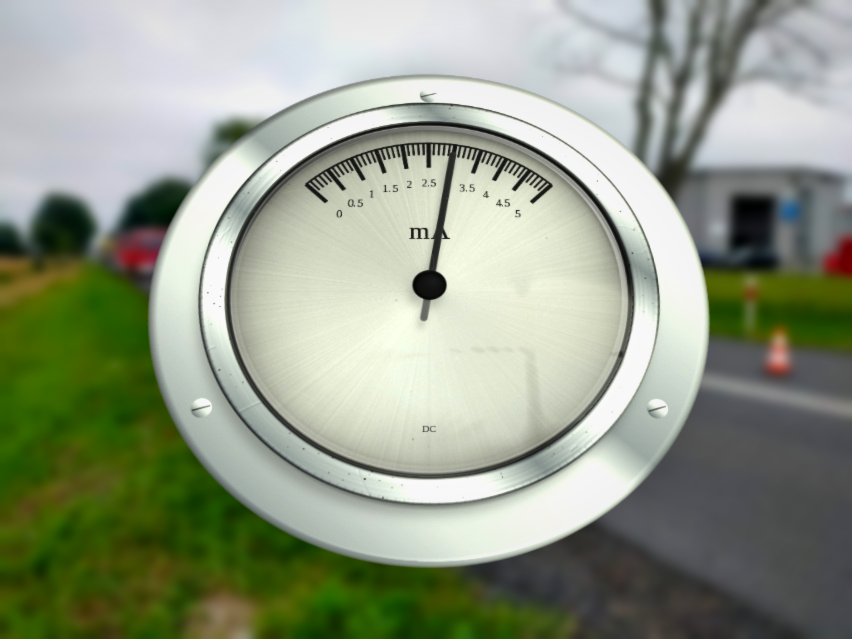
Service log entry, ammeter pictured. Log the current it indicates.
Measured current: 3 mA
